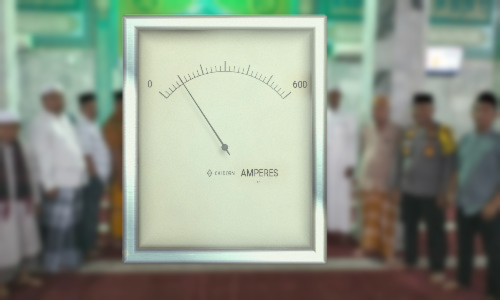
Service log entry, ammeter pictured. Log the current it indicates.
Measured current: 100 A
